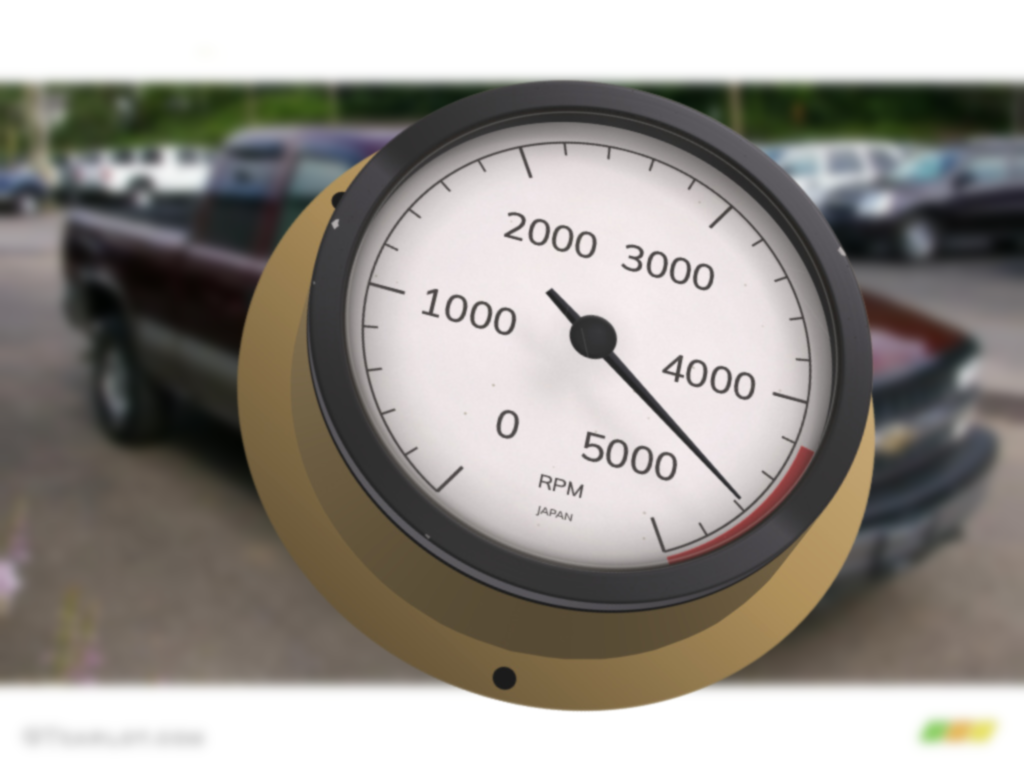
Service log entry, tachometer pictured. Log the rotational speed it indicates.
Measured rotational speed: 4600 rpm
